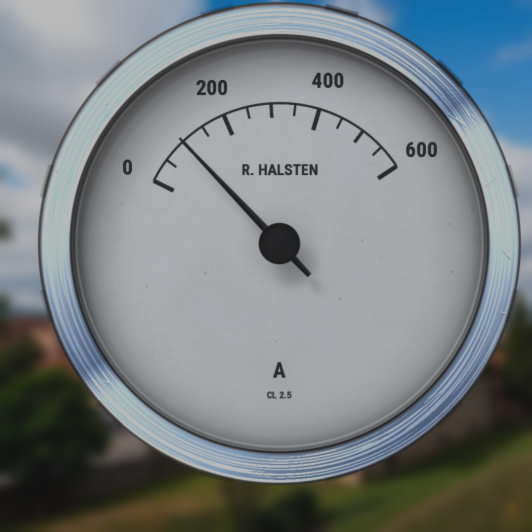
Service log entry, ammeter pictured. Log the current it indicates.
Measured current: 100 A
